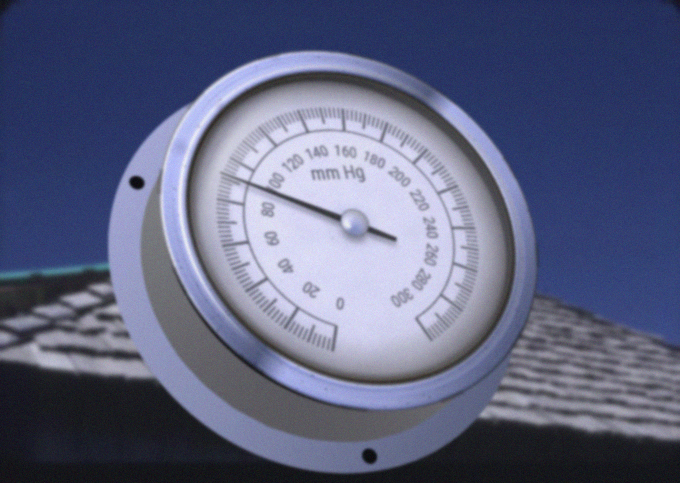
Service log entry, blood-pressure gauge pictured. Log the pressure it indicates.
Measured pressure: 90 mmHg
